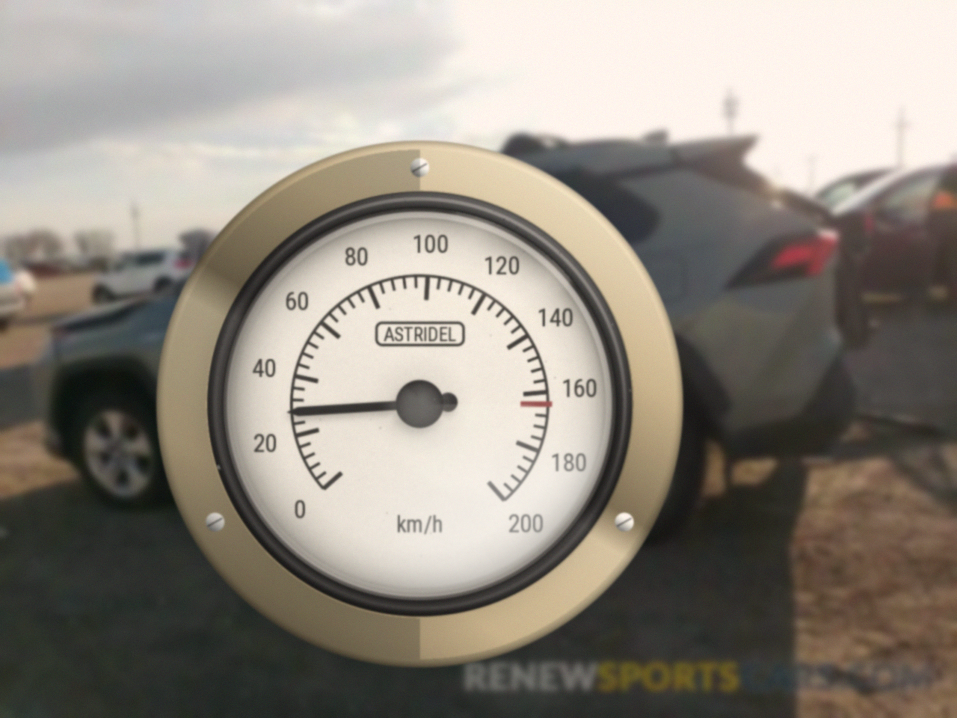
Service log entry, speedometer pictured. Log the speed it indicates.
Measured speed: 28 km/h
